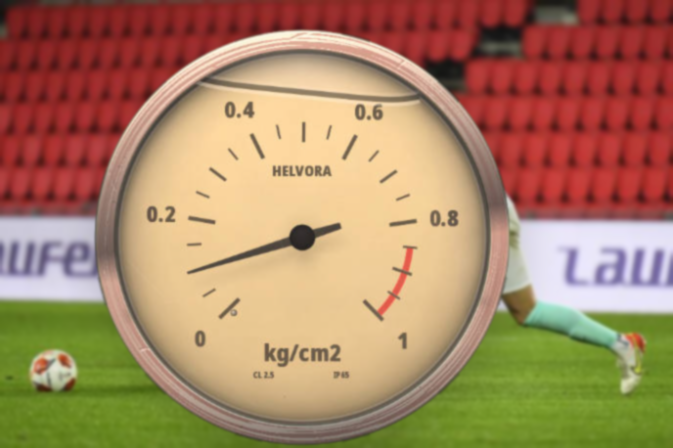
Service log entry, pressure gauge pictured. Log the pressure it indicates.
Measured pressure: 0.1 kg/cm²
